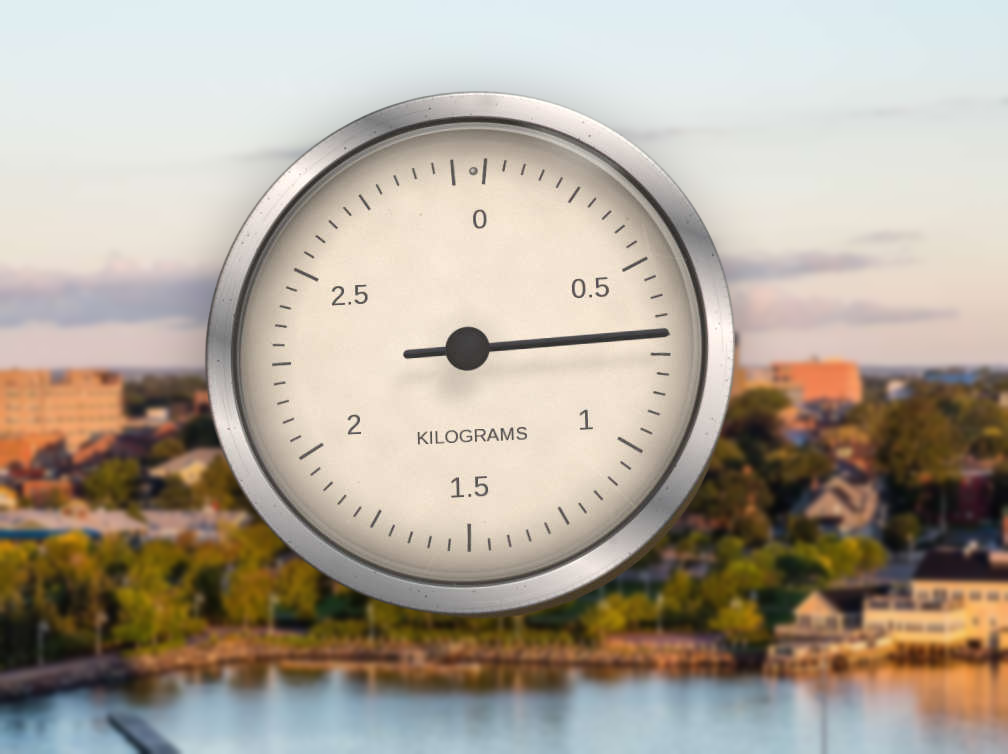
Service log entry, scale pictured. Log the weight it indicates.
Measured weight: 0.7 kg
